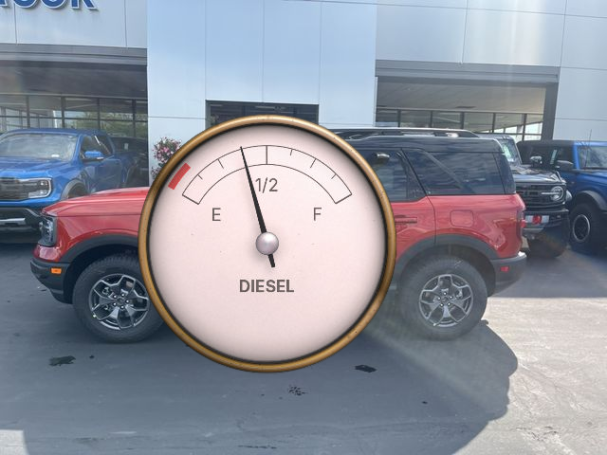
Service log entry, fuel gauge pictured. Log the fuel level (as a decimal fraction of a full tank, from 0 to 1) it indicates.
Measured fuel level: 0.375
